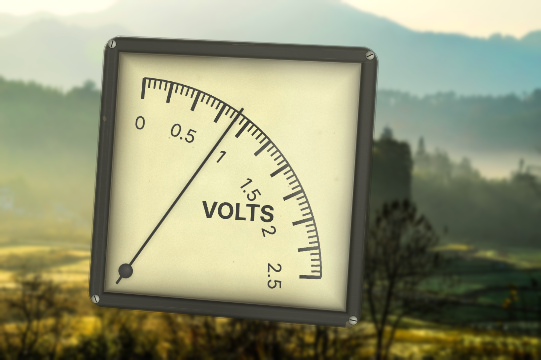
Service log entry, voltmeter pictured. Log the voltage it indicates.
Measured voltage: 0.9 V
